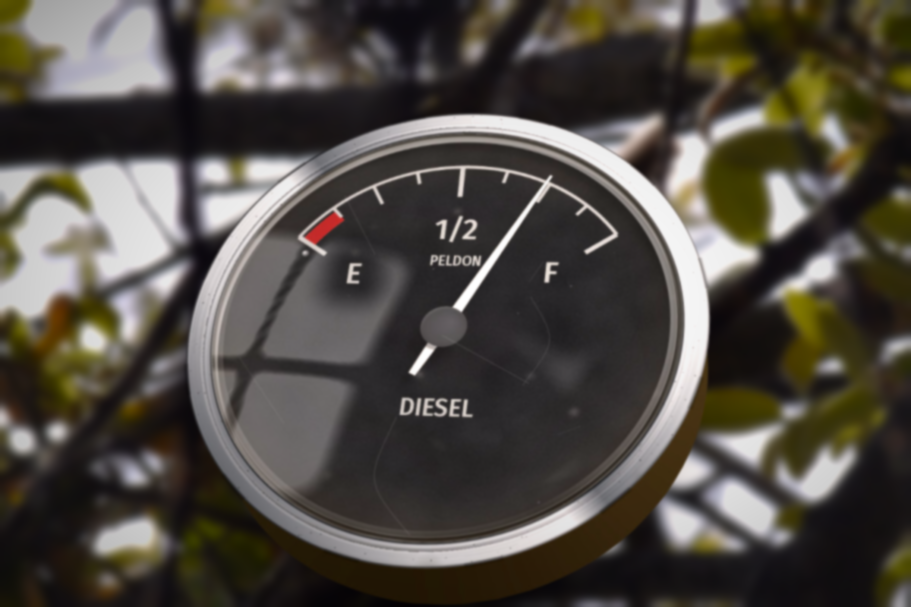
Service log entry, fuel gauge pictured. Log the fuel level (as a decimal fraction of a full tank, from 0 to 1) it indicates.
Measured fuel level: 0.75
